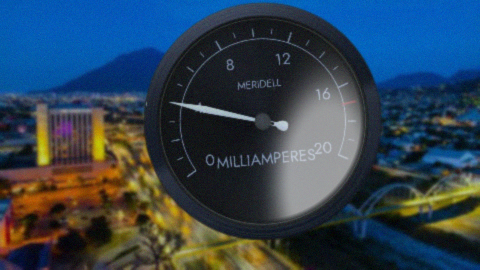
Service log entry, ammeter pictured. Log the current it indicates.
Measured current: 4 mA
